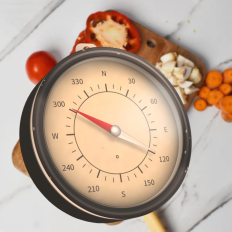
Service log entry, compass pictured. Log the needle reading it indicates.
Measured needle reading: 300 °
